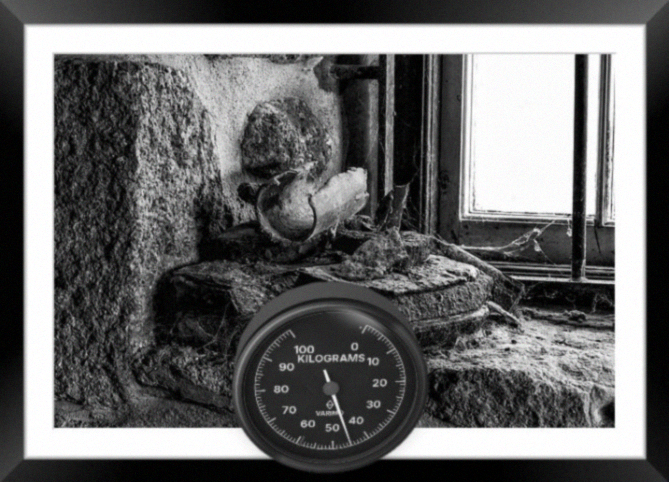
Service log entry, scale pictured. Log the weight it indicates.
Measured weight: 45 kg
